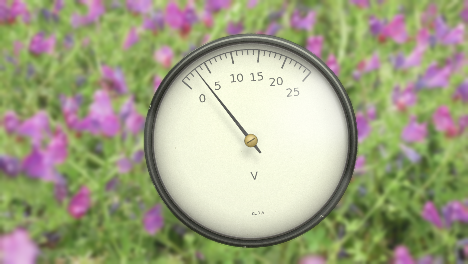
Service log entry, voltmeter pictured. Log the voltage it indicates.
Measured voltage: 3 V
